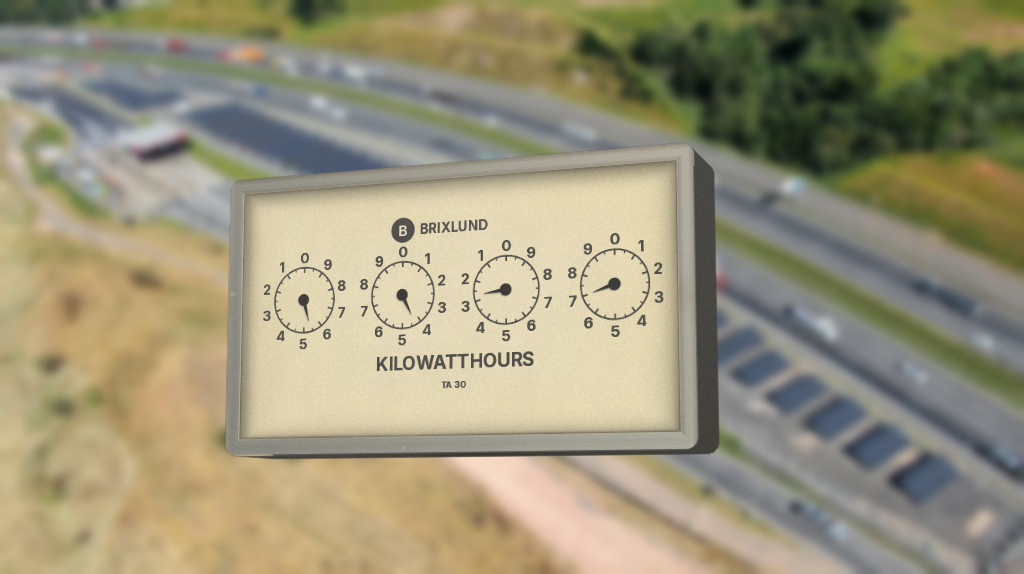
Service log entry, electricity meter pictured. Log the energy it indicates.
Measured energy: 5427 kWh
